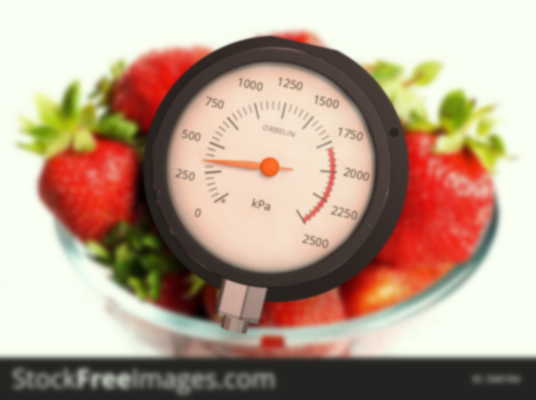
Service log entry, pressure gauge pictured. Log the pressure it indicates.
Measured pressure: 350 kPa
